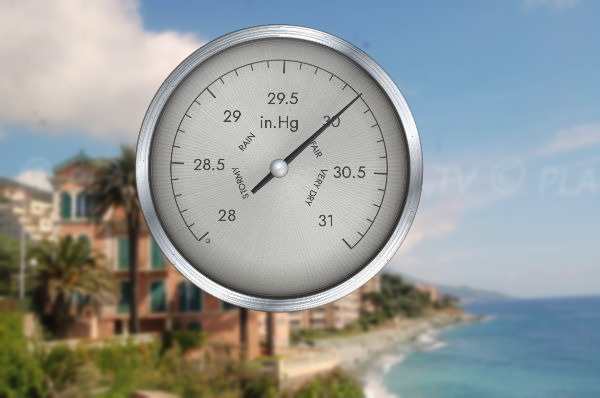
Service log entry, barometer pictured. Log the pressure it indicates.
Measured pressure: 30 inHg
